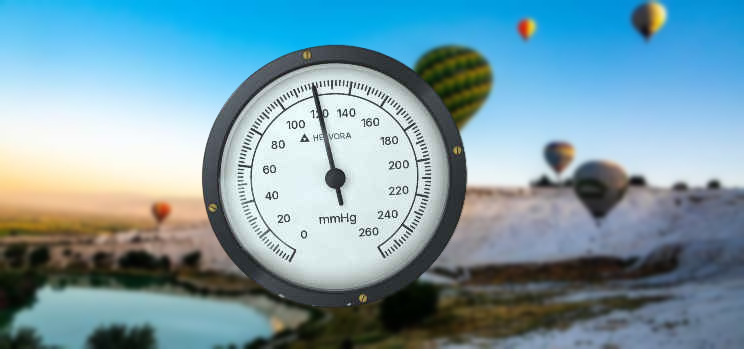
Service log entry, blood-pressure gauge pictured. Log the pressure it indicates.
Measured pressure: 120 mmHg
